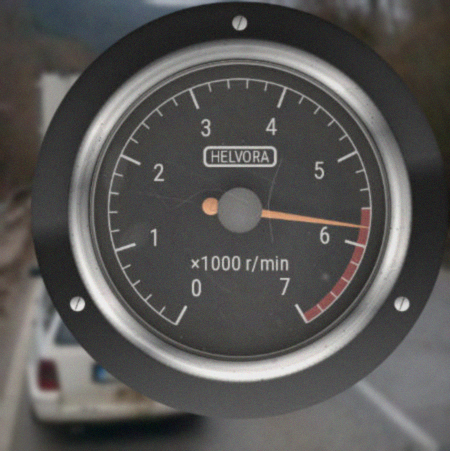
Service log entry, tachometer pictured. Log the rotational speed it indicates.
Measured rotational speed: 5800 rpm
